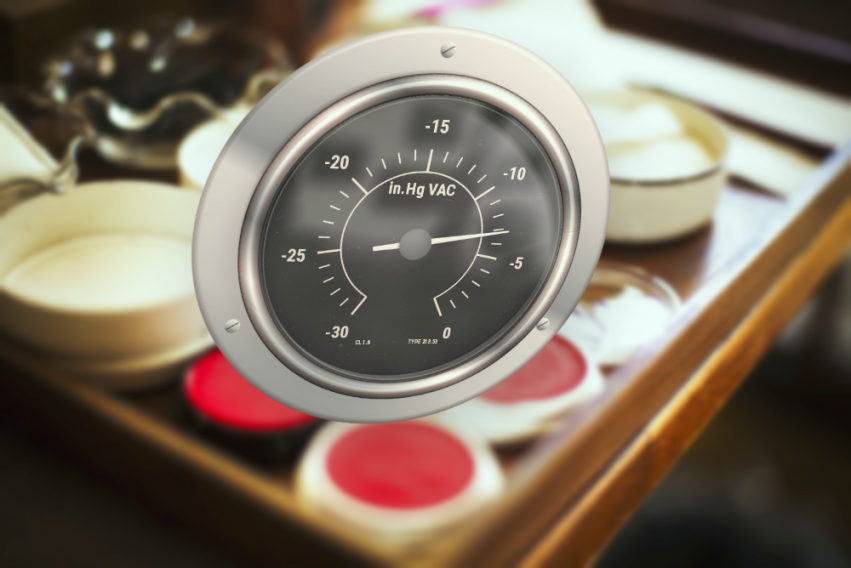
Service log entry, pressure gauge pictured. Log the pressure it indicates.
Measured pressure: -7 inHg
